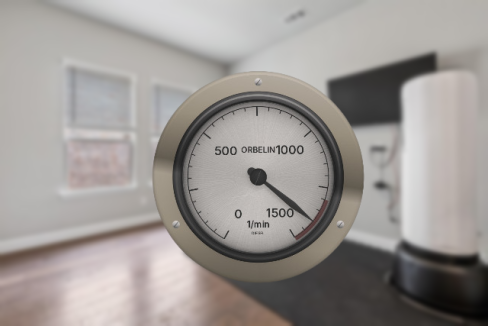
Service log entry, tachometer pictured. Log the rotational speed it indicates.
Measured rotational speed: 1400 rpm
